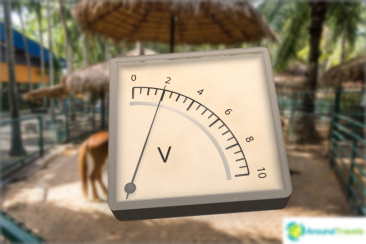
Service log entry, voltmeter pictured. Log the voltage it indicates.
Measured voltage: 2 V
